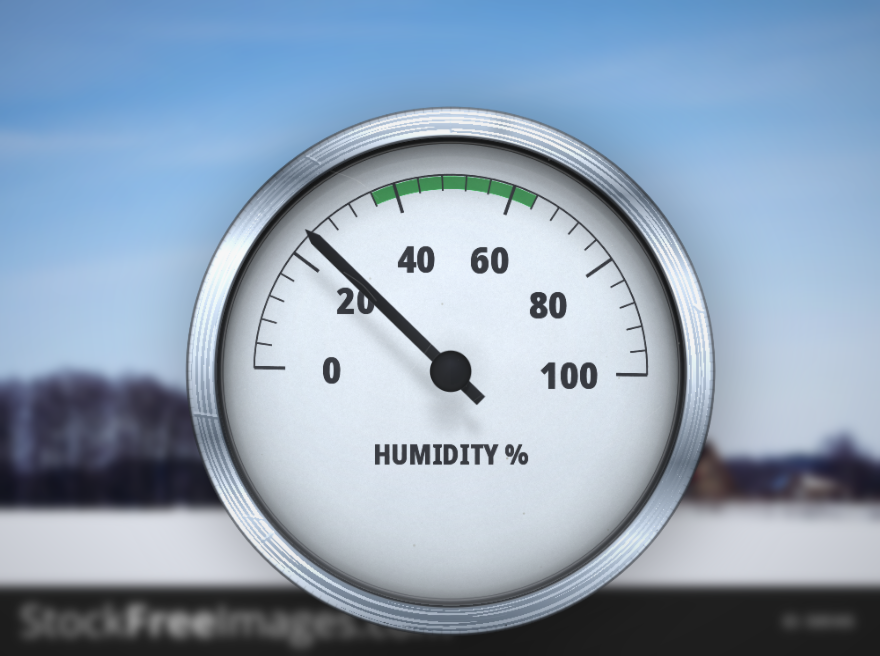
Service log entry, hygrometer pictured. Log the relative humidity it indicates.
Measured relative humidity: 24 %
